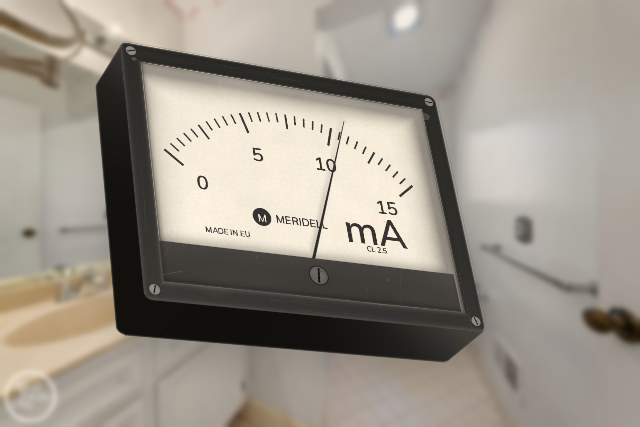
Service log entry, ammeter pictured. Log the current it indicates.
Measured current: 10.5 mA
